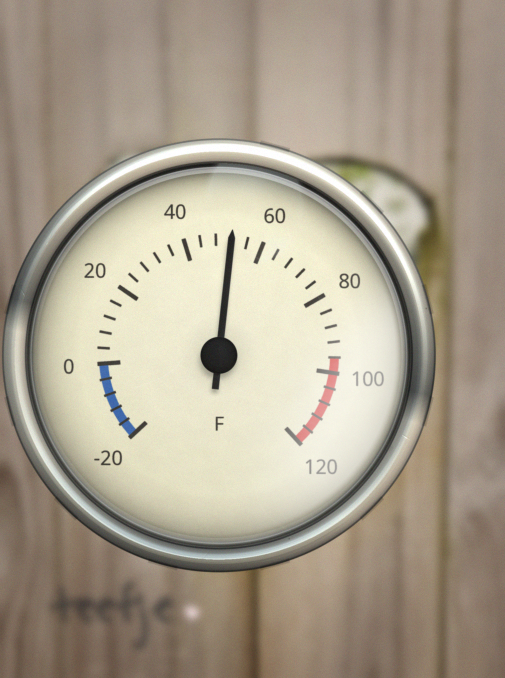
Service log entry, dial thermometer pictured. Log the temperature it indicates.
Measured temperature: 52 °F
